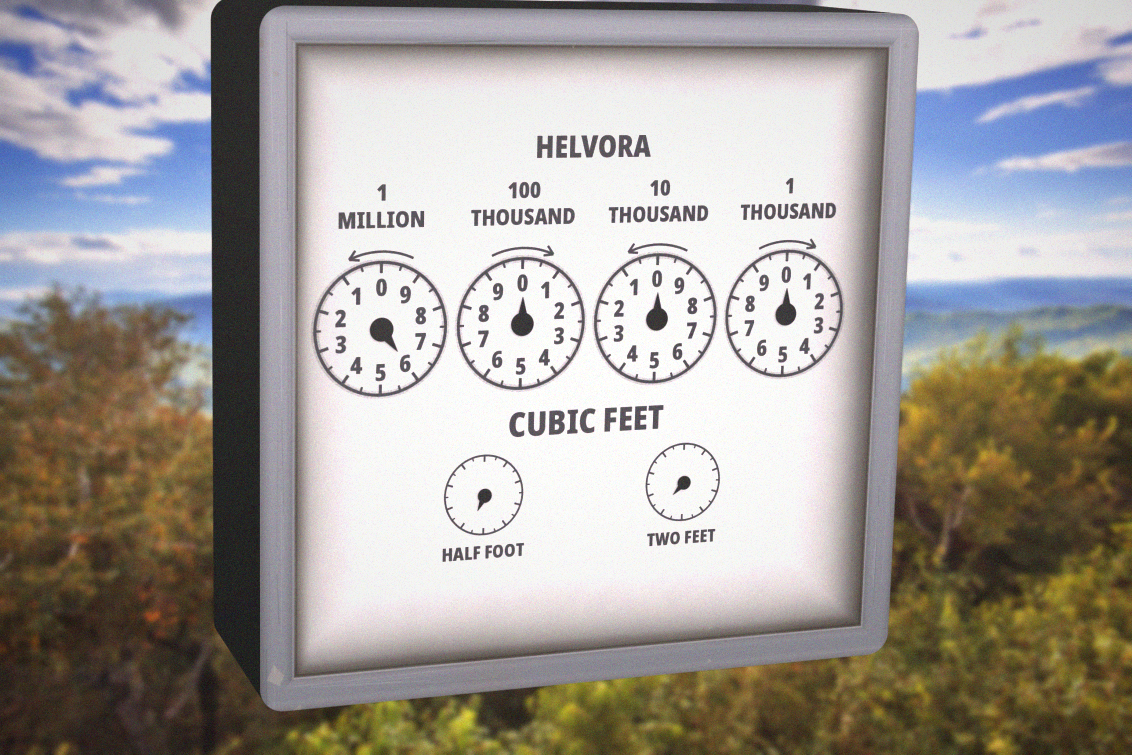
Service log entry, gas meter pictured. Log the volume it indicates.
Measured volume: 600000 ft³
